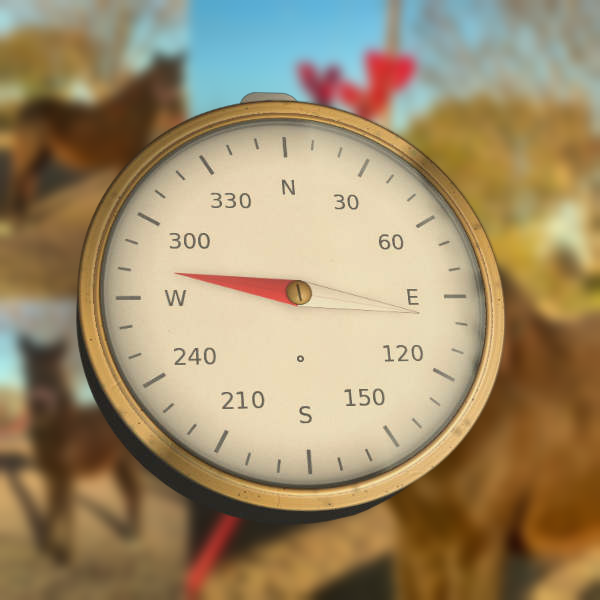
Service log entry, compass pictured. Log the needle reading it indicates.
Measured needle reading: 280 °
